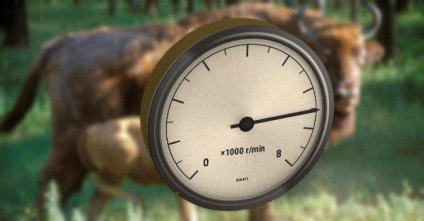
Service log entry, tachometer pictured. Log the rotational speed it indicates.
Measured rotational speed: 6500 rpm
